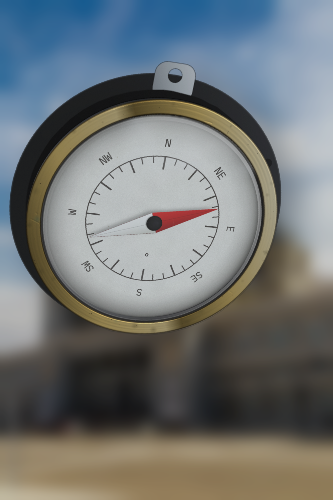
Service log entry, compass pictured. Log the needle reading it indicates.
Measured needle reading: 70 °
